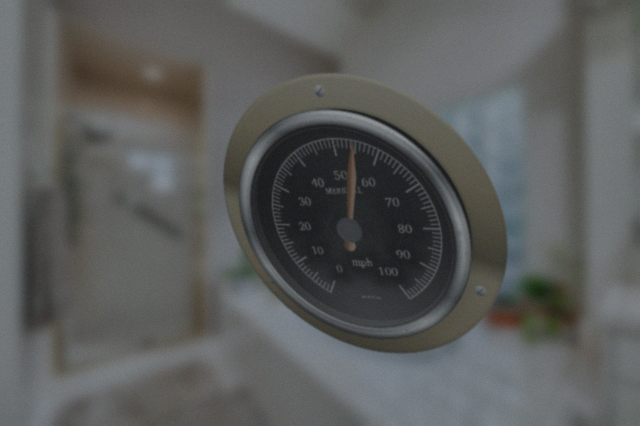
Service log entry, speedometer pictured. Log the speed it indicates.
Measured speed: 55 mph
